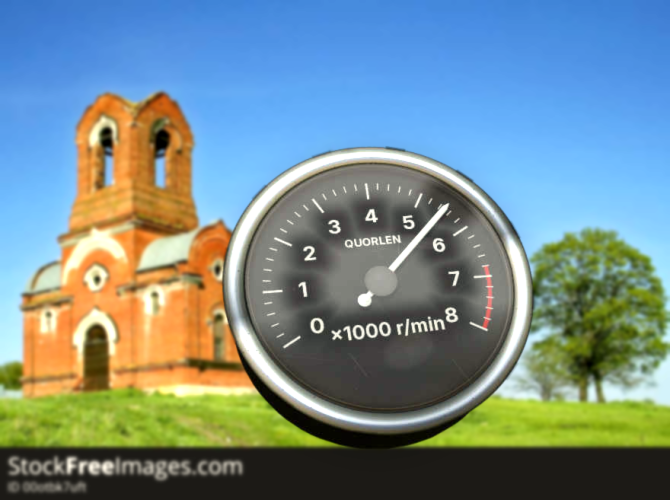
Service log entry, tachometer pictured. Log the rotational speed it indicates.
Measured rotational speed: 5500 rpm
